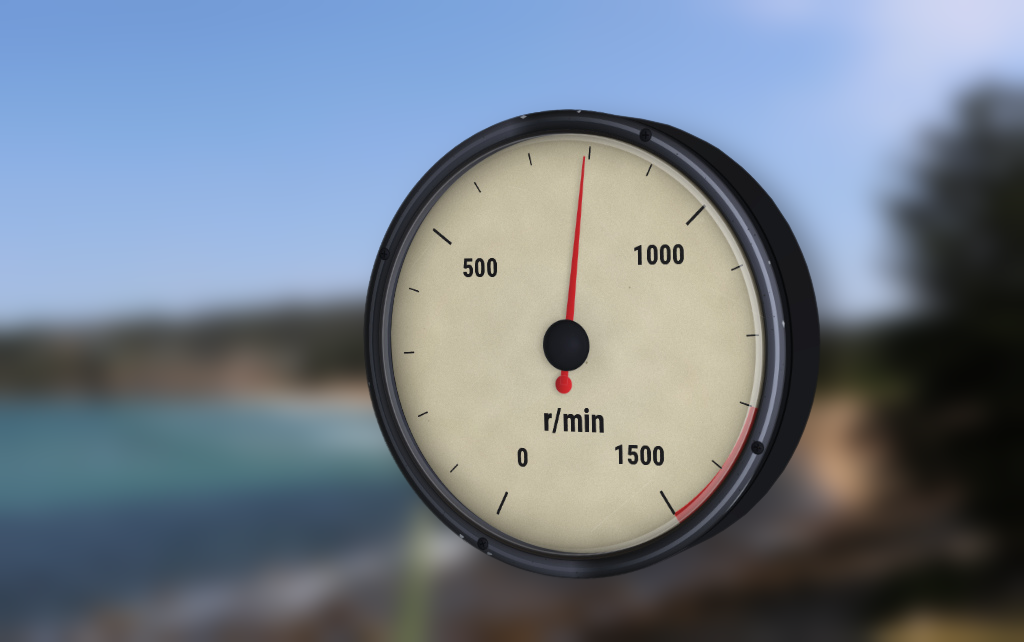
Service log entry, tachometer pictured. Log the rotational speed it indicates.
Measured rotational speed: 800 rpm
